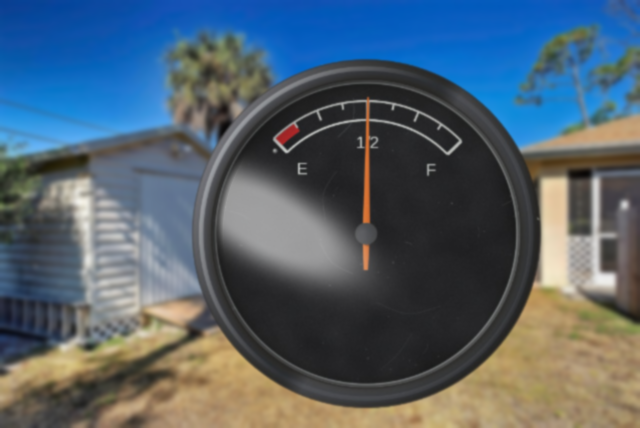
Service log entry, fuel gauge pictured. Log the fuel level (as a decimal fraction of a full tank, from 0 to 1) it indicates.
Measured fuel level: 0.5
